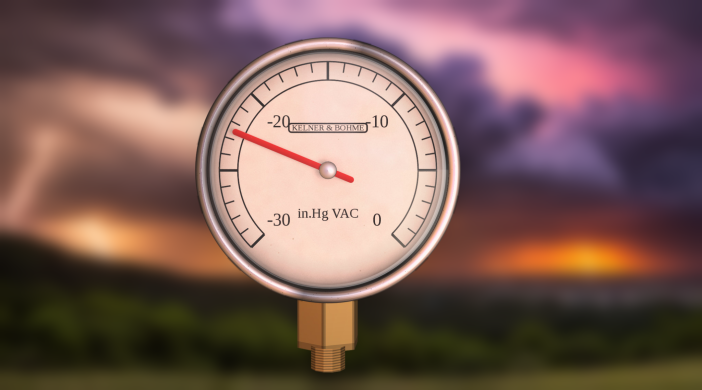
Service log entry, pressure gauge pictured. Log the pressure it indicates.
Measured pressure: -22.5 inHg
